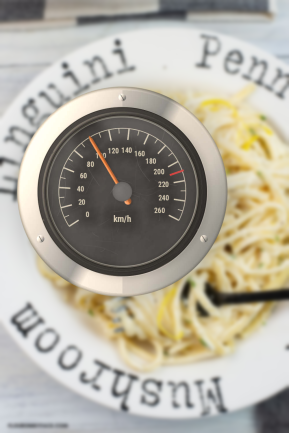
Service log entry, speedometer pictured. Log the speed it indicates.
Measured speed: 100 km/h
